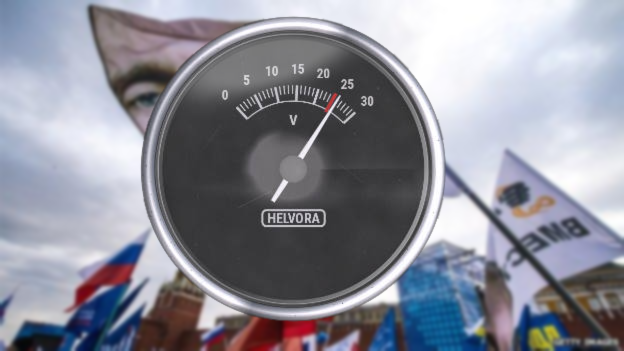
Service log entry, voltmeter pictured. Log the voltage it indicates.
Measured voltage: 25 V
